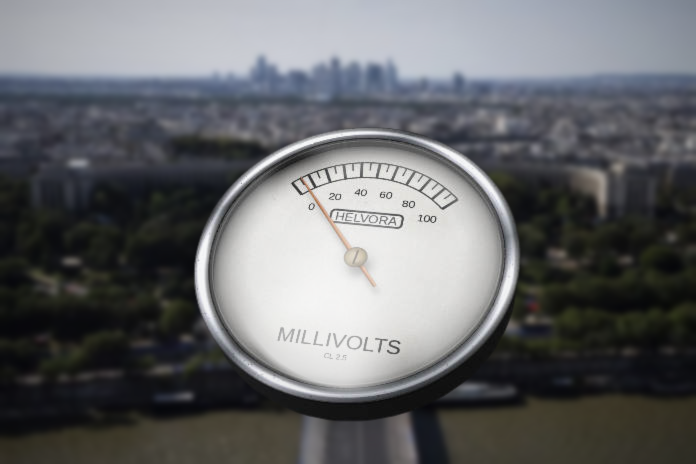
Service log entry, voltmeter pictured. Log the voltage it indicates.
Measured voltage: 5 mV
